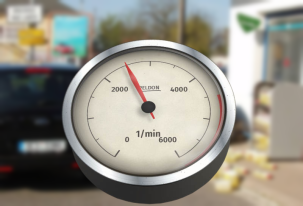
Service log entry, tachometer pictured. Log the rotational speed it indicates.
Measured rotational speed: 2500 rpm
